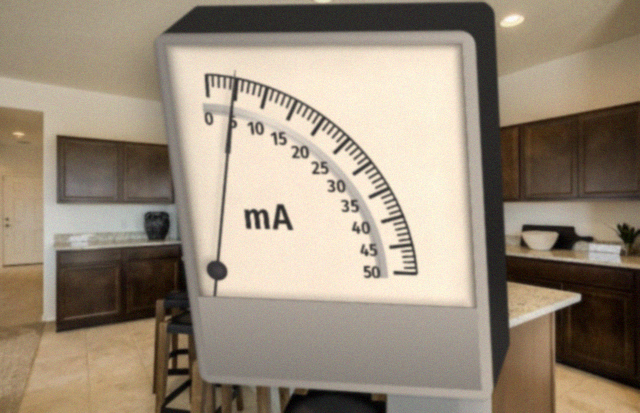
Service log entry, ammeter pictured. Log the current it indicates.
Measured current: 5 mA
